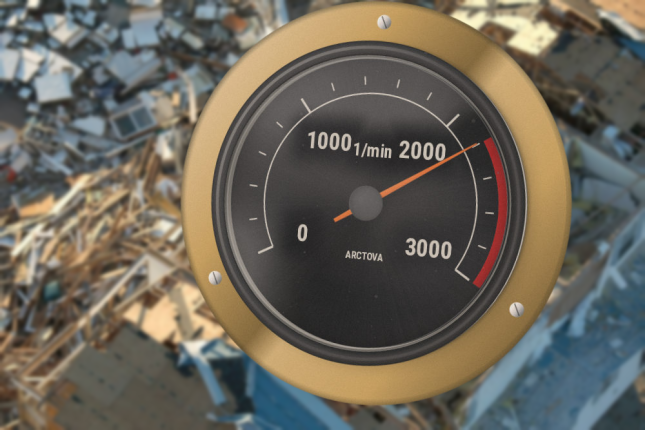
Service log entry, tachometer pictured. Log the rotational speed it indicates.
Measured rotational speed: 2200 rpm
